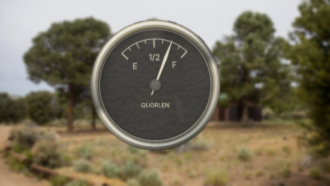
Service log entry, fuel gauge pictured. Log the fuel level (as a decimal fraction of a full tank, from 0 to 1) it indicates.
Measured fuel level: 0.75
